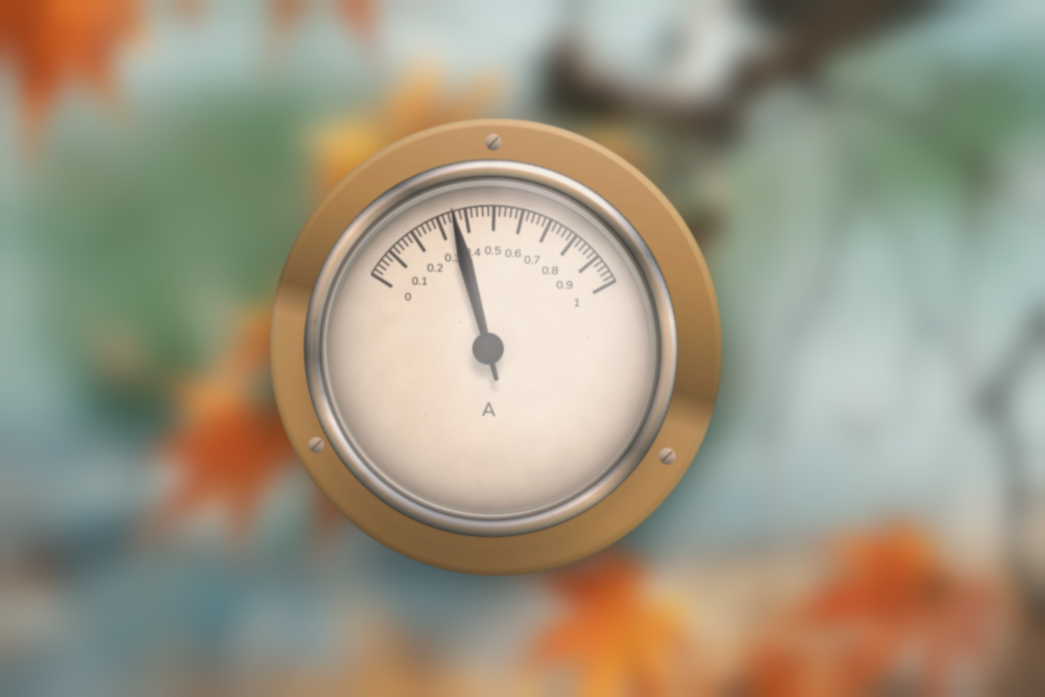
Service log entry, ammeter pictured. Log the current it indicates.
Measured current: 0.36 A
